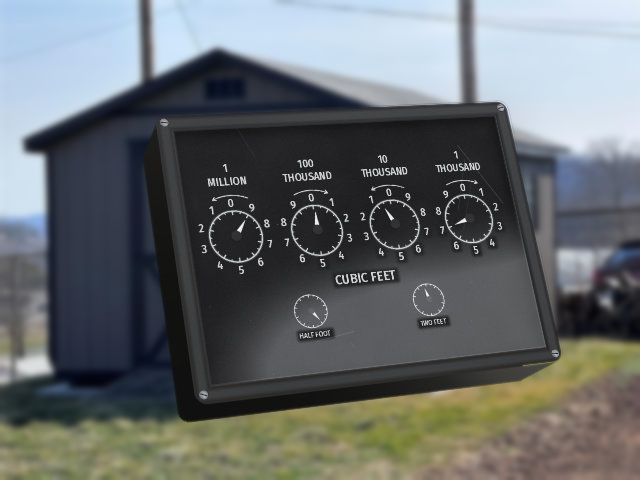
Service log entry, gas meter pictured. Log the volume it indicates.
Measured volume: 900700 ft³
